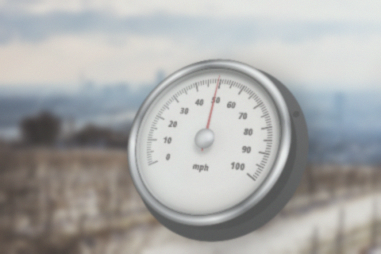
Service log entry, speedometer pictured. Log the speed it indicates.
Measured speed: 50 mph
